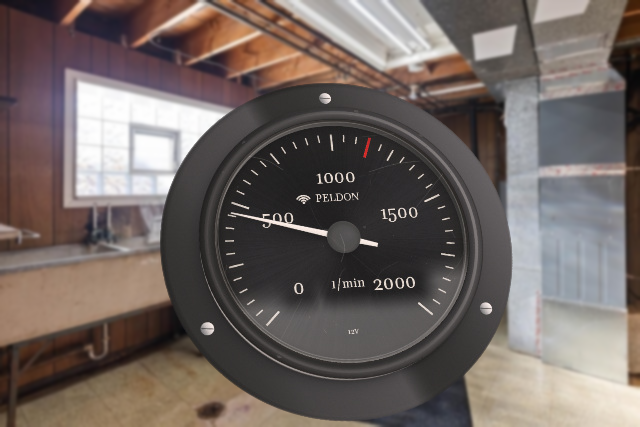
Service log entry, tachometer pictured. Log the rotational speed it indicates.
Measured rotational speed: 450 rpm
